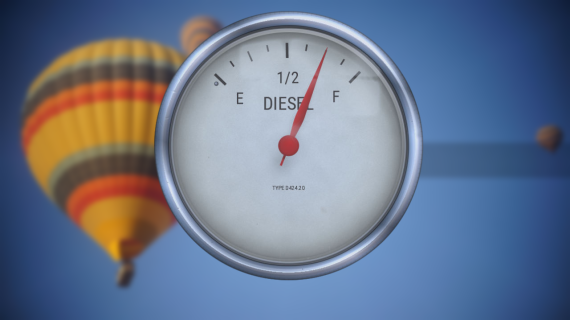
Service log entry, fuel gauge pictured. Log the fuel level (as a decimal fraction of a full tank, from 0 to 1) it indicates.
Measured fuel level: 0.75
